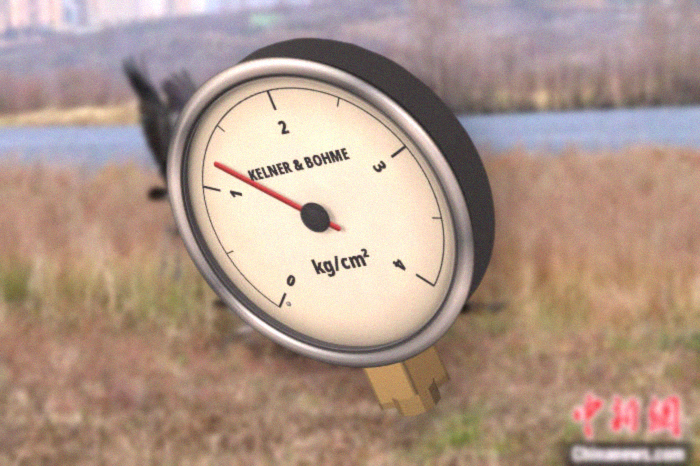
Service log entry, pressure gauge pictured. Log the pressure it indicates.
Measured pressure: 1.25 kg/cm²
